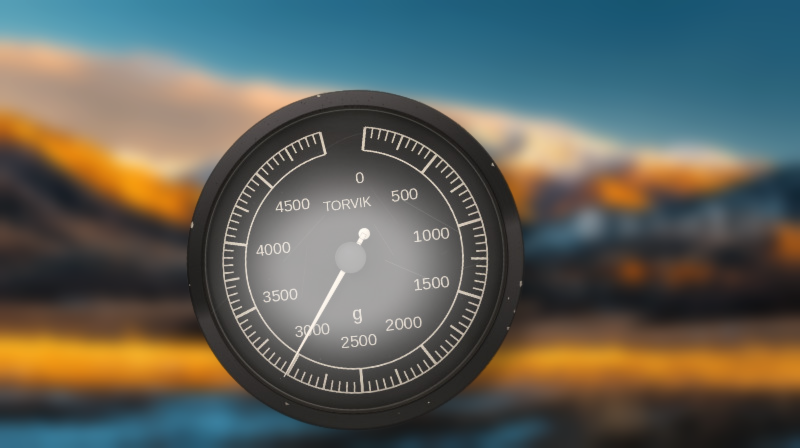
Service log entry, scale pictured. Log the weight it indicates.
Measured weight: 3000 g
